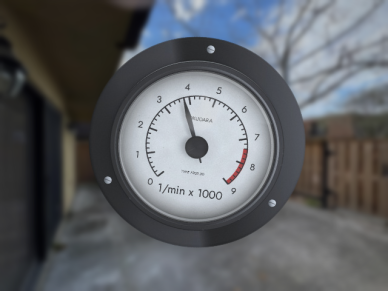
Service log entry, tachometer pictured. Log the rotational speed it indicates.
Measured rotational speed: 3800 rpm
